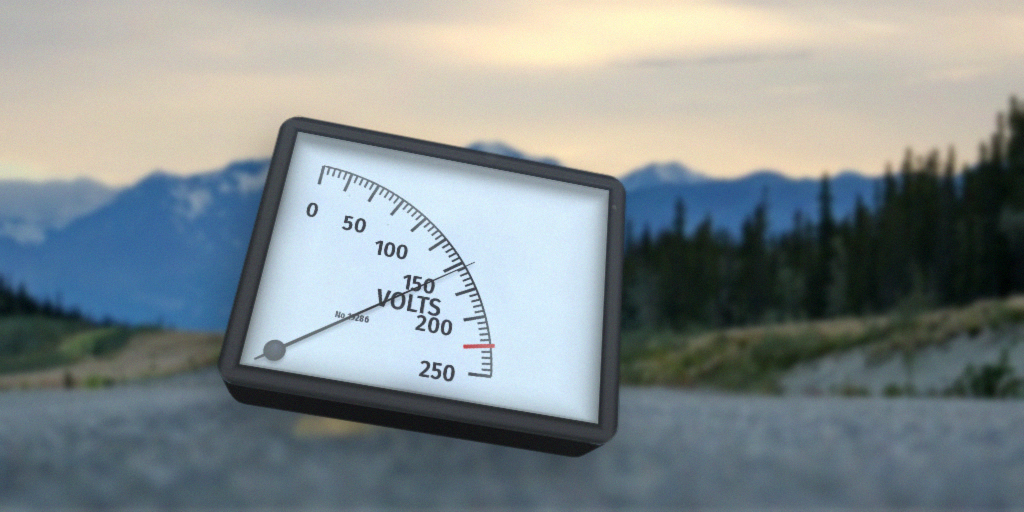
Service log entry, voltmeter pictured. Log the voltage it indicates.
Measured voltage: 155 V
